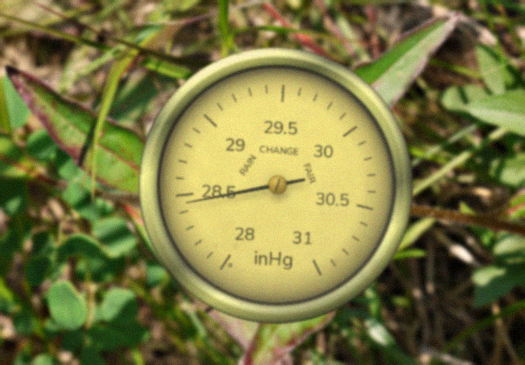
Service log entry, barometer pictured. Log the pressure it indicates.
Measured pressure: 28.45 inHg
